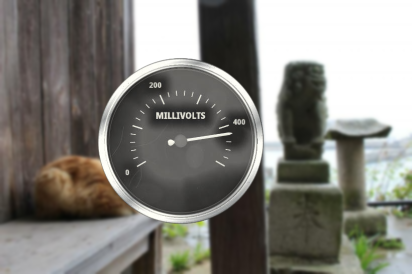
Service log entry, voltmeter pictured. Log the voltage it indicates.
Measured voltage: 420 mV
